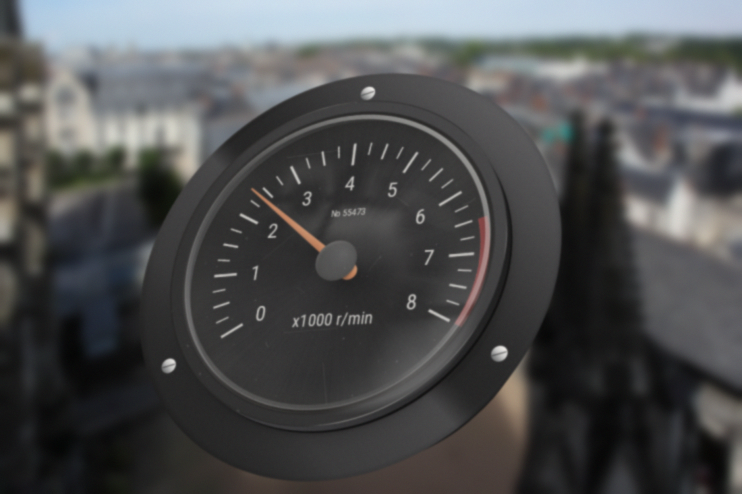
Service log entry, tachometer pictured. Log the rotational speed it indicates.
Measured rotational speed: 2375 rpm
